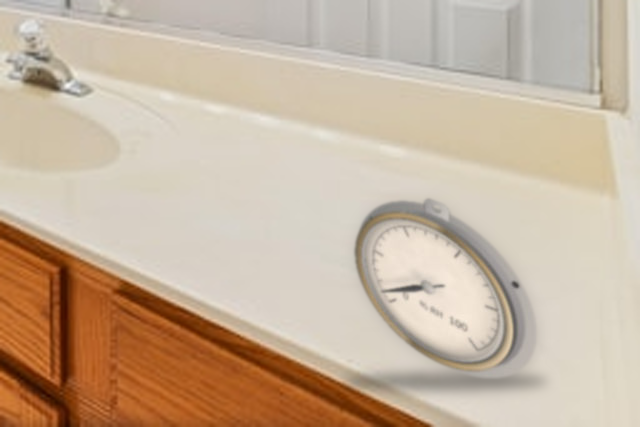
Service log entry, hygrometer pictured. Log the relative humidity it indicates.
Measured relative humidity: 4 %
